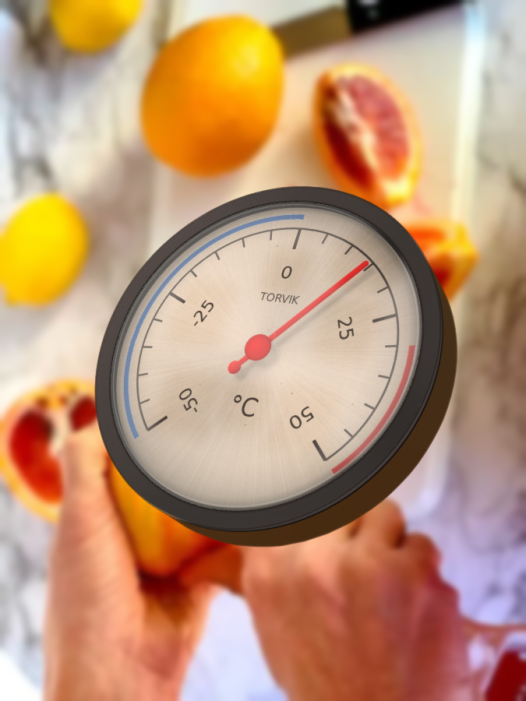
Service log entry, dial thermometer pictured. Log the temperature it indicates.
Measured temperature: 15 °C
